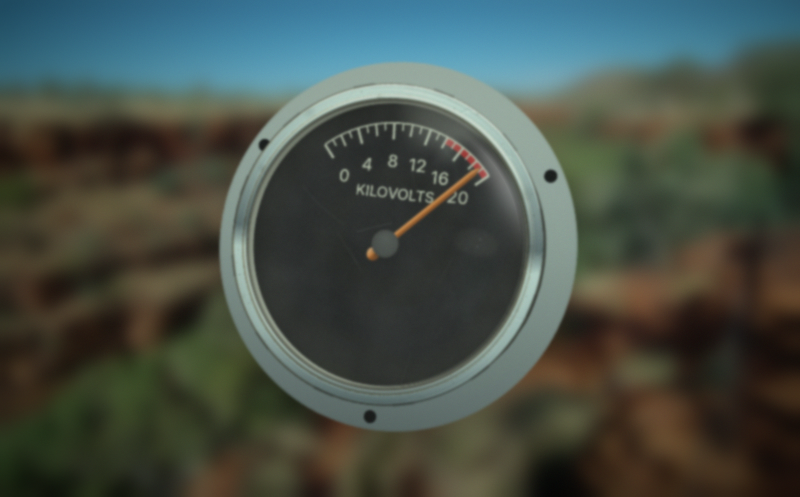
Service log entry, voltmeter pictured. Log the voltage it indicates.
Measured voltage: 19 kV
